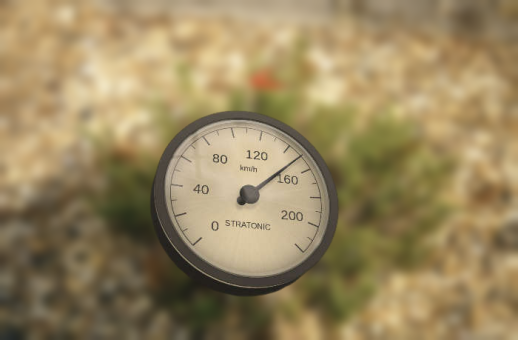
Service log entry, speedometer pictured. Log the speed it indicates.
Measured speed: 150 km/h
